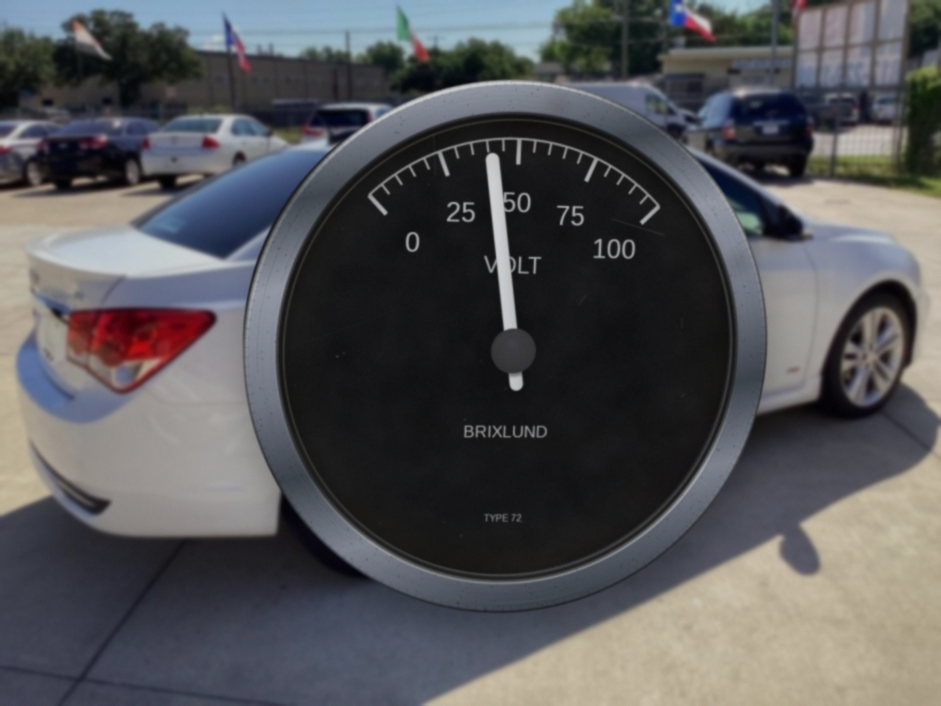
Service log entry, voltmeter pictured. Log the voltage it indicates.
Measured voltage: 40 V
